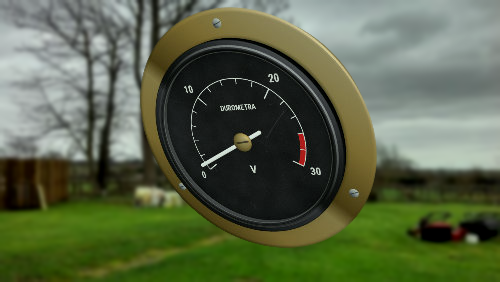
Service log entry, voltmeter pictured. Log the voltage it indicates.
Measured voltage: 1 V
